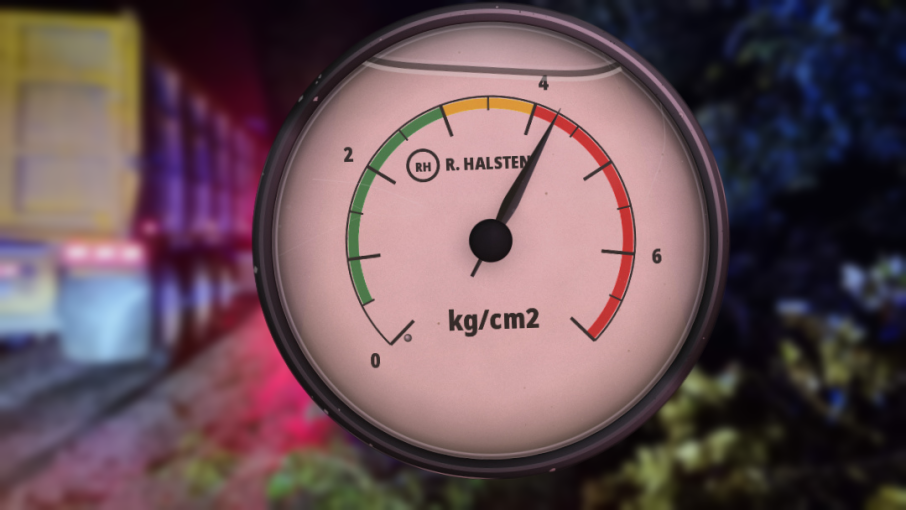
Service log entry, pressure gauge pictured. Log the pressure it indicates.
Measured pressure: 4.25 kg/cm²
